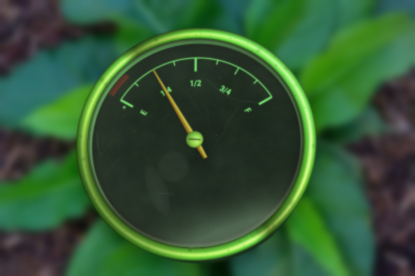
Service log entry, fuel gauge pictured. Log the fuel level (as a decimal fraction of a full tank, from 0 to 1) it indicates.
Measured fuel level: 0.25
